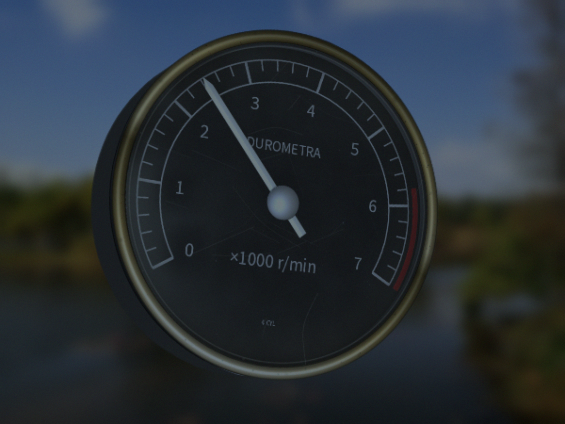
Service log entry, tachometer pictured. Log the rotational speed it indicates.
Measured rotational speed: 2400 rpm
